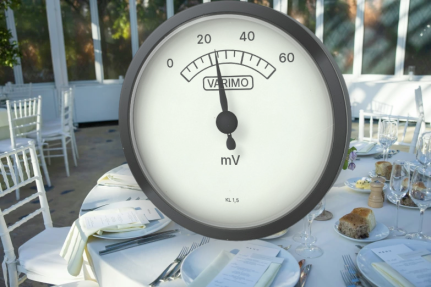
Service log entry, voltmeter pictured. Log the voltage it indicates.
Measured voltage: 25 mV
